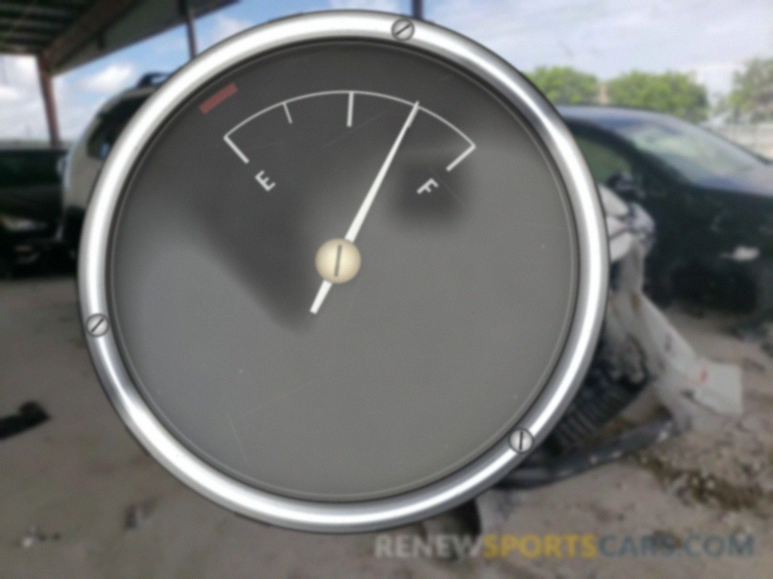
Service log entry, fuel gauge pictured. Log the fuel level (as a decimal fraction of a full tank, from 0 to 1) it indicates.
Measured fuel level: 0.75
